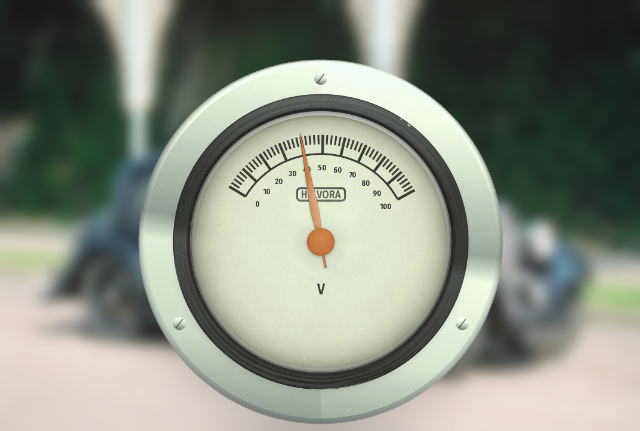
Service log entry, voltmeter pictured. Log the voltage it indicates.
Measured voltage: 40 V
